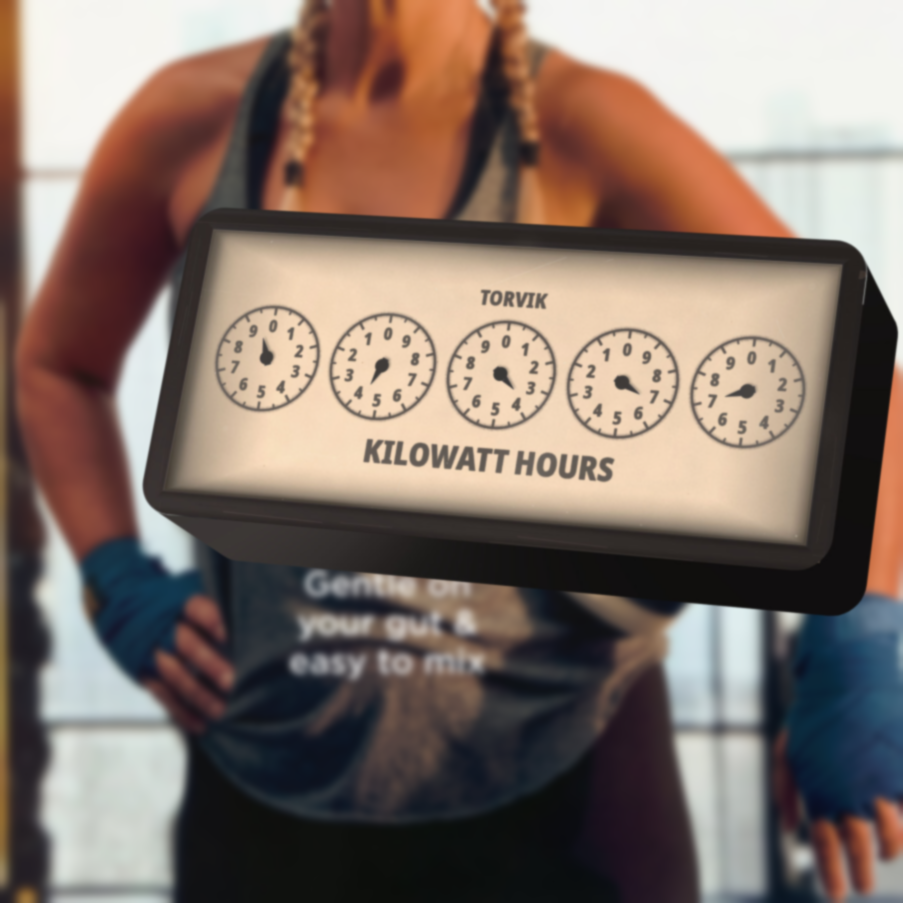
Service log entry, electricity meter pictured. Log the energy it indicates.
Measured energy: 94367 kWh
